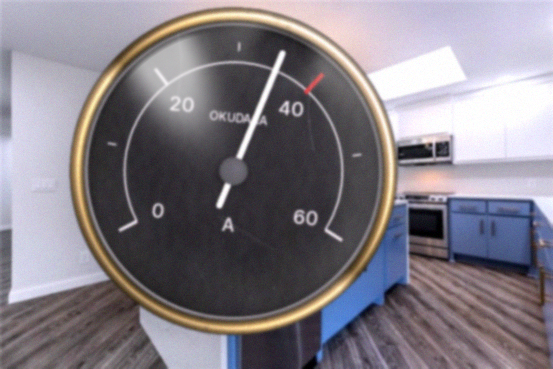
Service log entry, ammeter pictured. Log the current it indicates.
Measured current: 35 A
